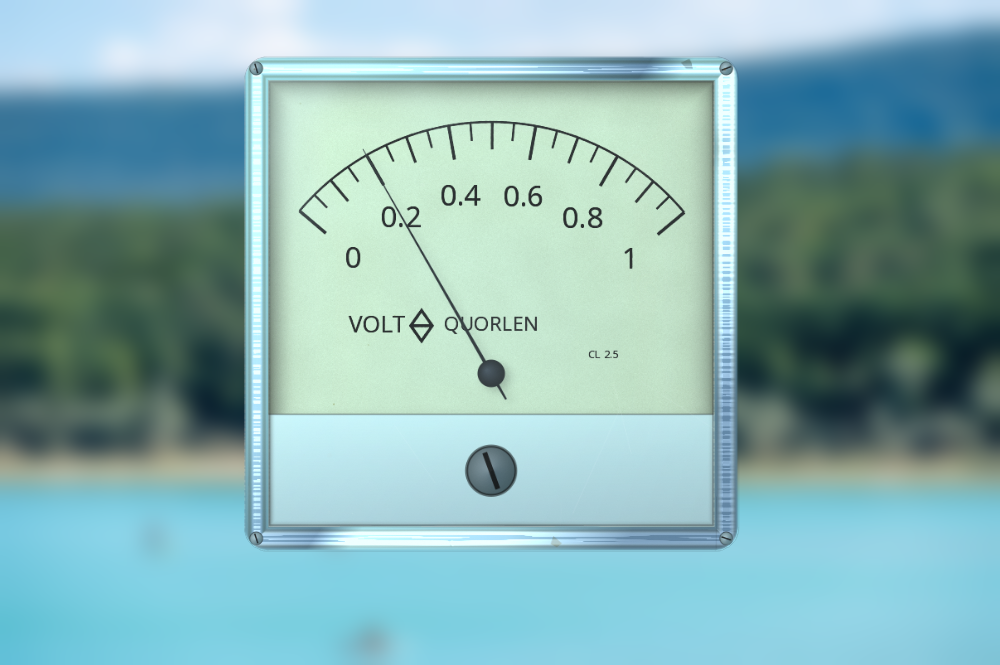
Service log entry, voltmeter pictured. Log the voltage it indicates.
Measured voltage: 0.2 V
